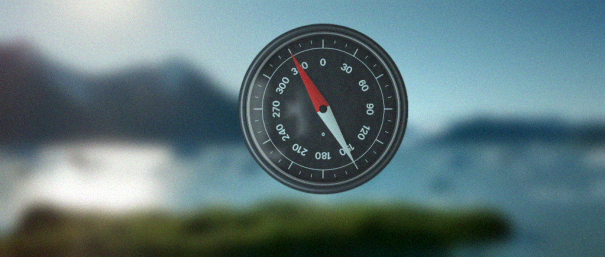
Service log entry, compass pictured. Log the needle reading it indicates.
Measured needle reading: 330 °
